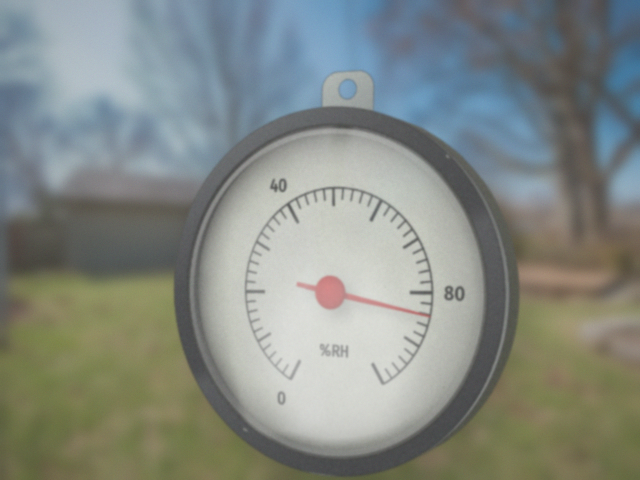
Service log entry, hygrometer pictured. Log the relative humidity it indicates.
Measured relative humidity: 84 %
